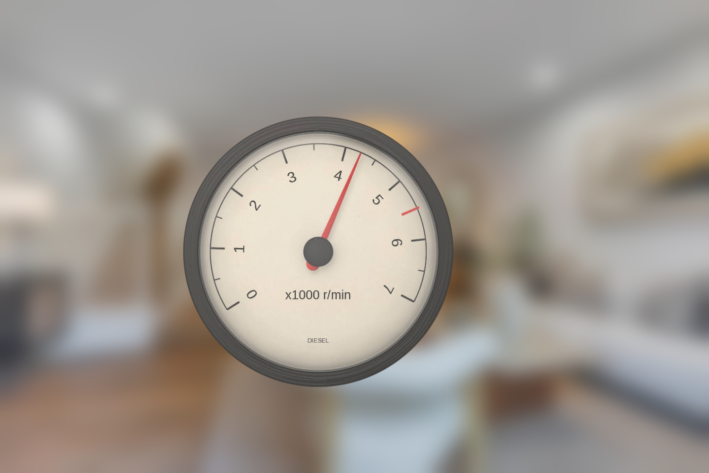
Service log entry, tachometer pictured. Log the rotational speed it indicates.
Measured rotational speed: 4250 rpm
